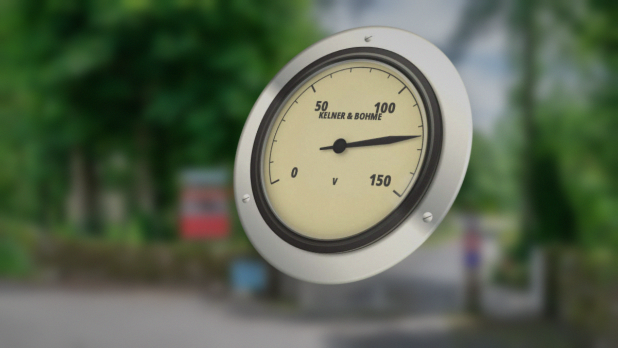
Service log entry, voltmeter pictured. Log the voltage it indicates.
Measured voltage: 125 V
